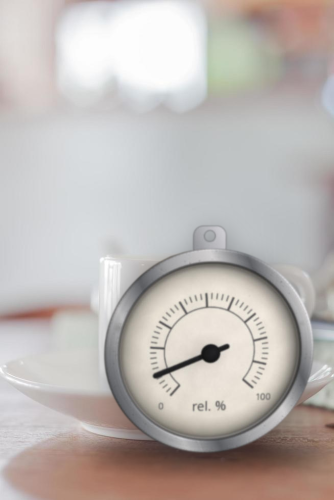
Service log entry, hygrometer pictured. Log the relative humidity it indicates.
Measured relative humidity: 10 %
